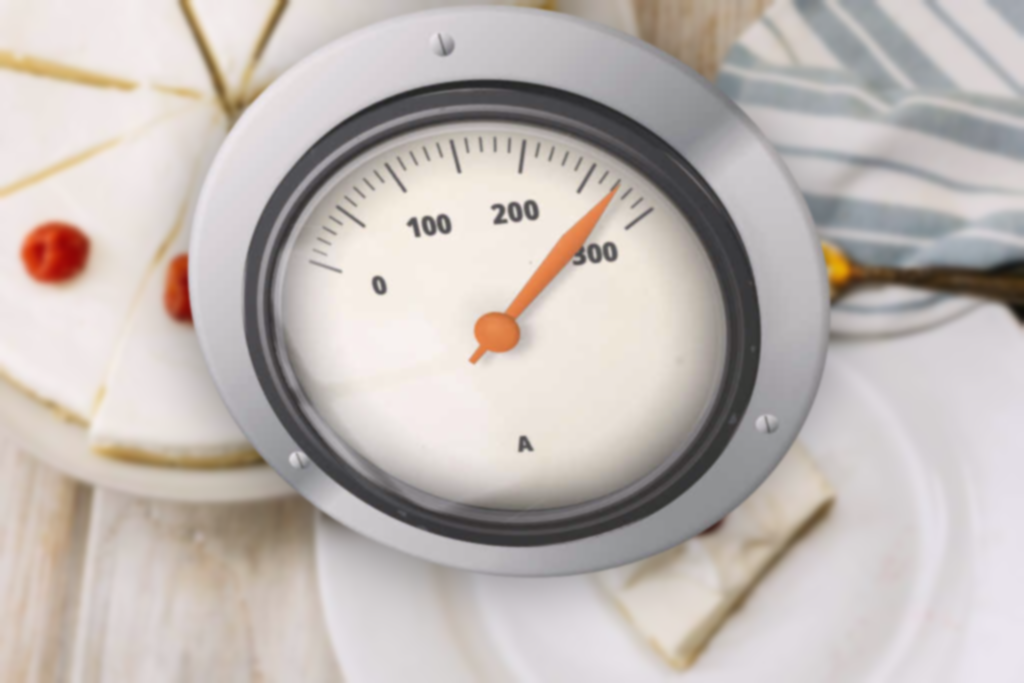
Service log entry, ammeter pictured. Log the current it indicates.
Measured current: 270 A
